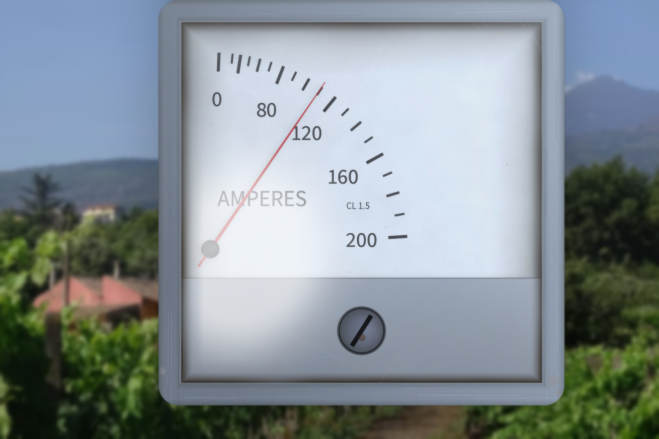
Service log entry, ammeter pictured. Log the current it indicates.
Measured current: 110 A
